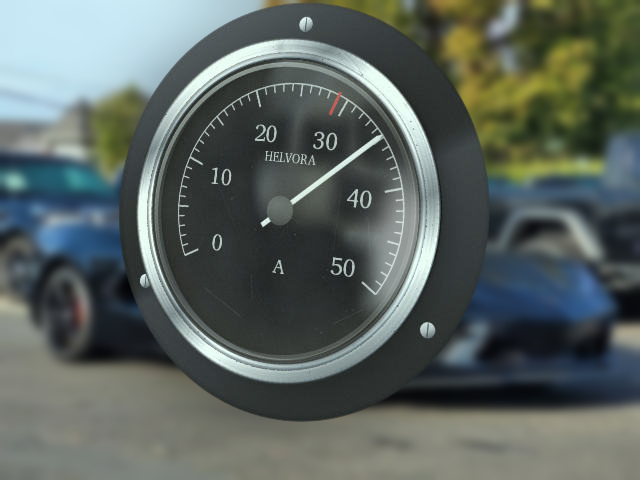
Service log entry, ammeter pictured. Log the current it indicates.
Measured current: 35 A
